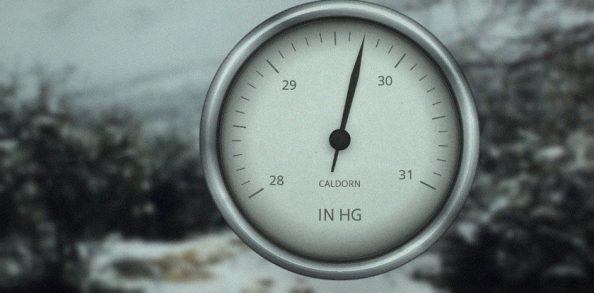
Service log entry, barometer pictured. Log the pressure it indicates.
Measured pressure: 29.7 inHg
